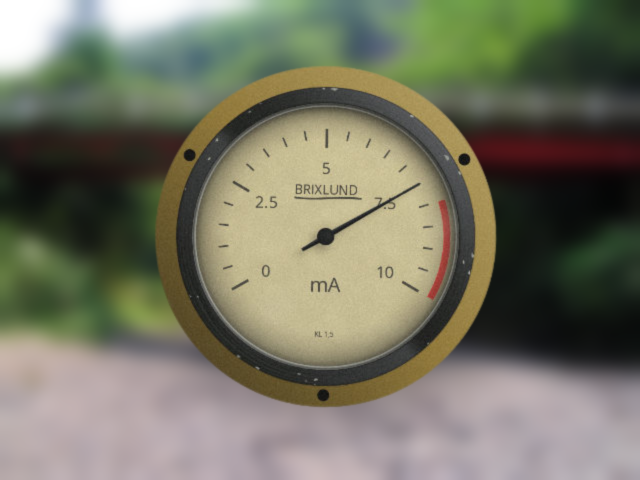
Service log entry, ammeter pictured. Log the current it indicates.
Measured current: 7.5 mA
